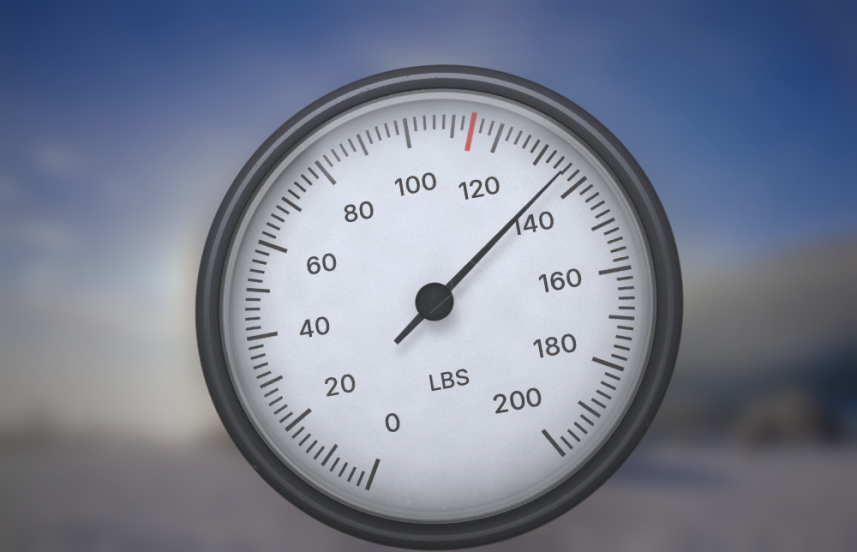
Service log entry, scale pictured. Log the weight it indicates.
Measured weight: 136 lb
